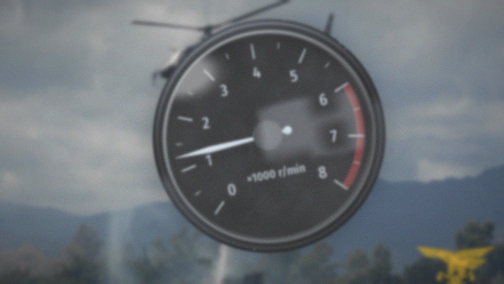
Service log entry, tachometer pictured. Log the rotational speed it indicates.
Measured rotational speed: 1250 rpm
